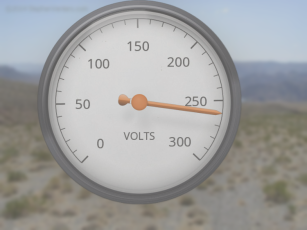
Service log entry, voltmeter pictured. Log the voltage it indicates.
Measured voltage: 260 V
